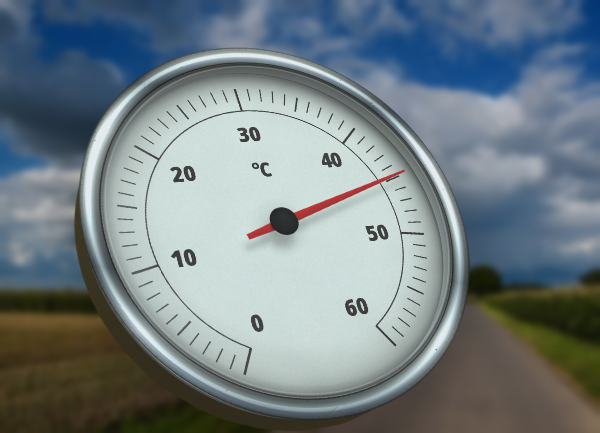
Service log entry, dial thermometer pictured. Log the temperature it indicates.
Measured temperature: 45 °C
